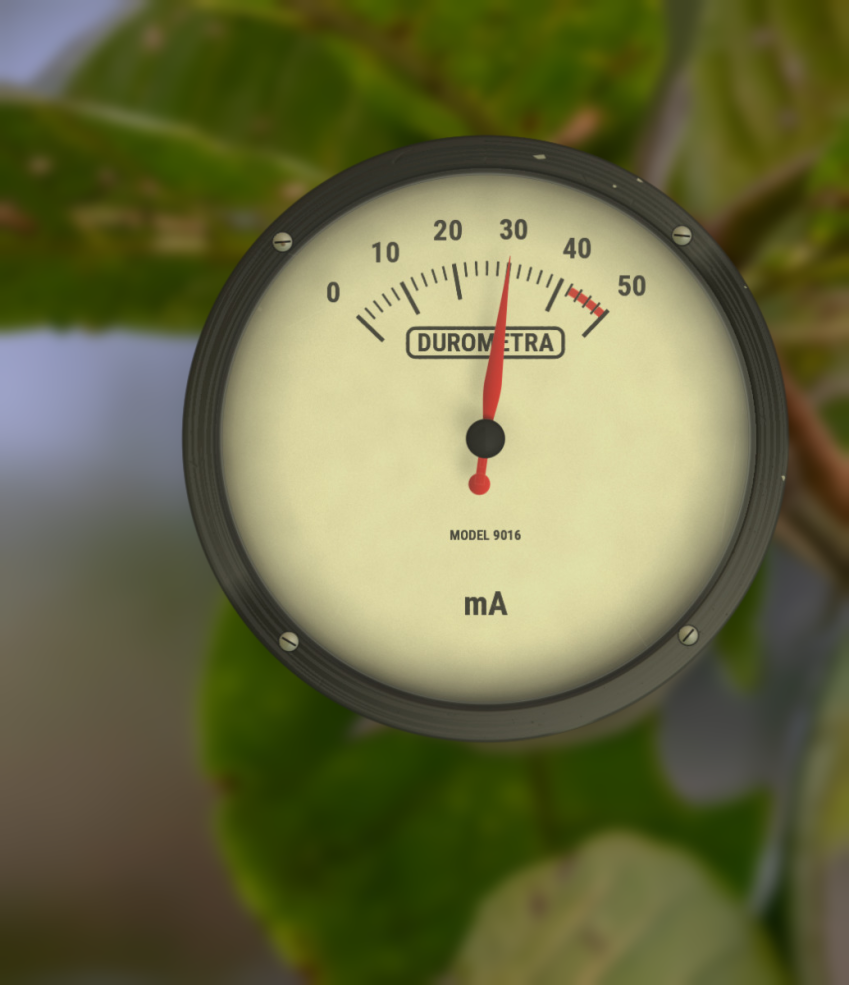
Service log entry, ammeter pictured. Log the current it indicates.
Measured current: 30 mA
